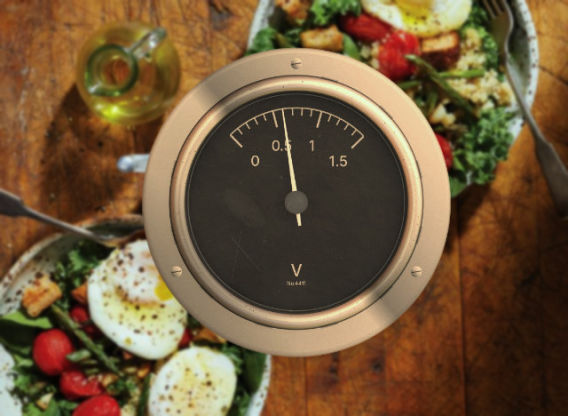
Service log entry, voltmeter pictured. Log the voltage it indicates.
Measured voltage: 0.6 V
